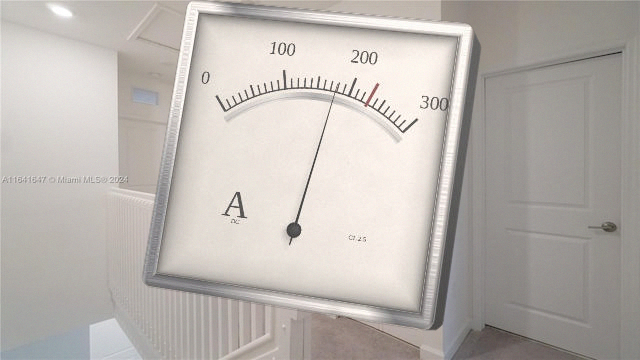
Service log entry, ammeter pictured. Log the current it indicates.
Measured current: 180 A
